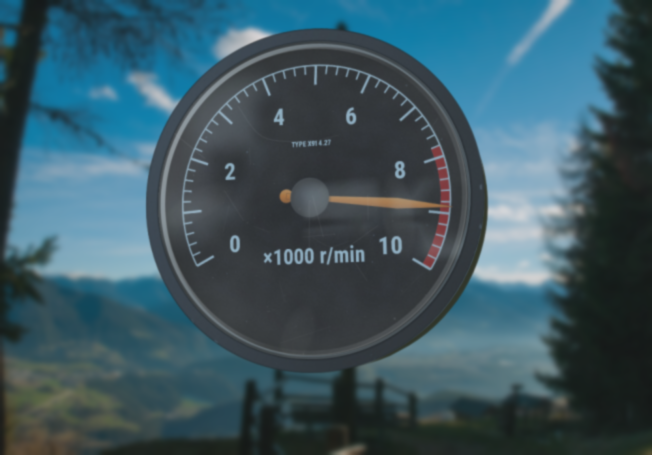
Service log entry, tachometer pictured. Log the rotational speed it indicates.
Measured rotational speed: 8900 rpm
